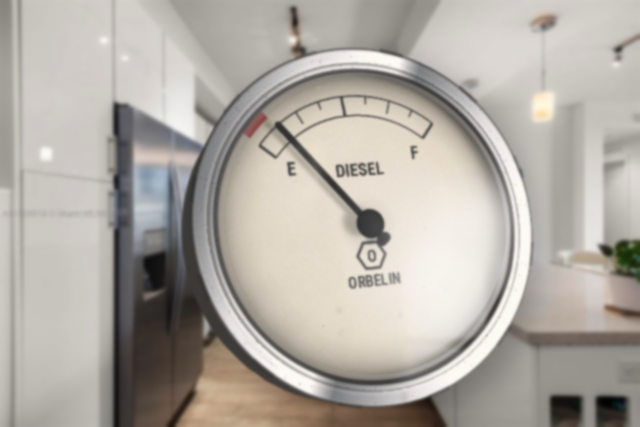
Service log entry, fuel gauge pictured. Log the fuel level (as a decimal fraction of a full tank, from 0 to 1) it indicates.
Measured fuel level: 0.125
